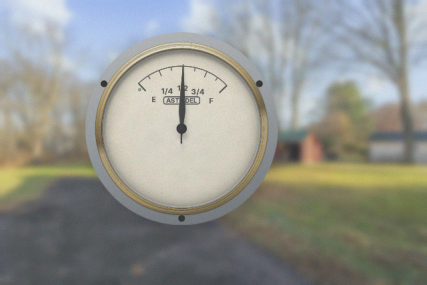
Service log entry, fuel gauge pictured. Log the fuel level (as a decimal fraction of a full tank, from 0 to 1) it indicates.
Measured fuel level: 0.5
